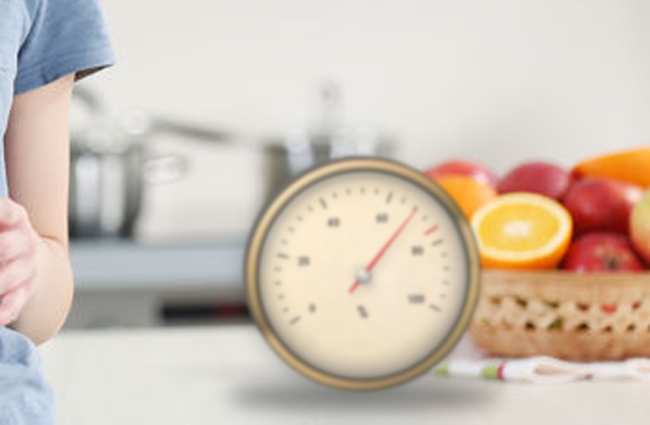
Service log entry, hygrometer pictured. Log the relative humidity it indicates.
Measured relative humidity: 68 %
